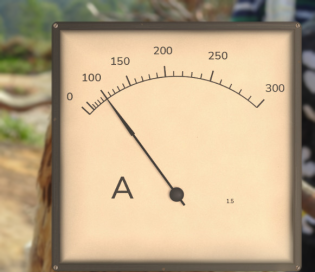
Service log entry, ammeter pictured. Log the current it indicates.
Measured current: 100 A
